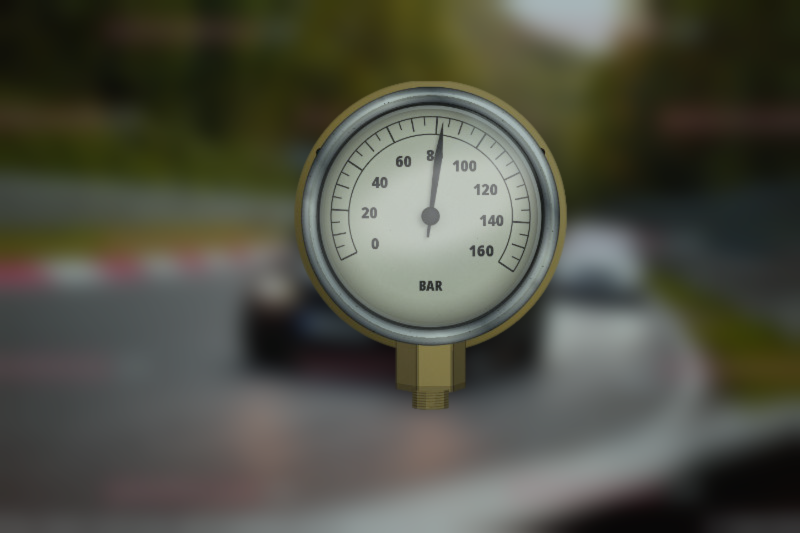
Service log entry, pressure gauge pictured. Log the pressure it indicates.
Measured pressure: 82.5 bar
